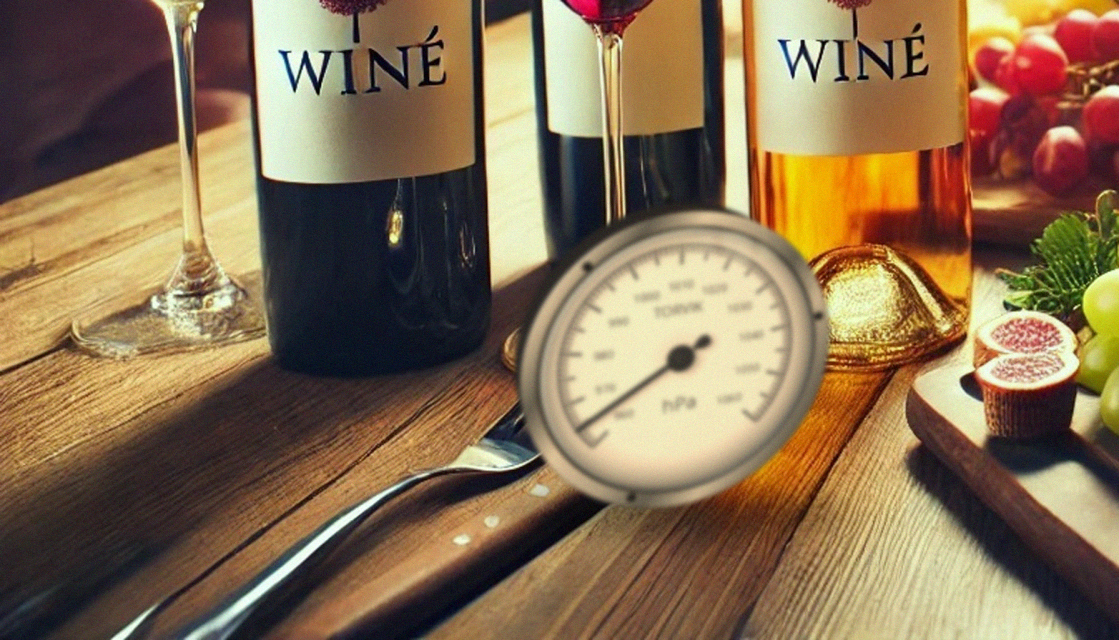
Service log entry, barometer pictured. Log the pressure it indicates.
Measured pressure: 965 hPa
